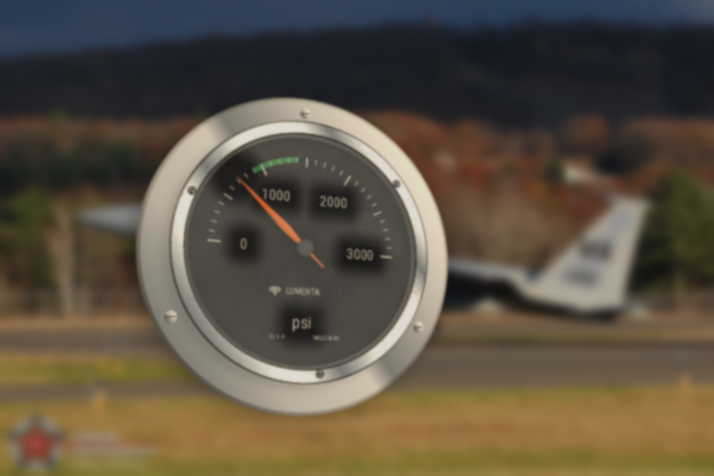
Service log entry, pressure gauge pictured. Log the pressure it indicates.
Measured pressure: 700 psi
